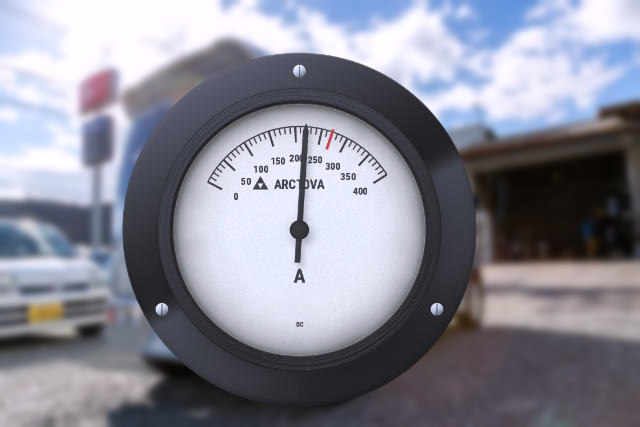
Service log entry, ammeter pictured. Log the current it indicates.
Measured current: 220 A
